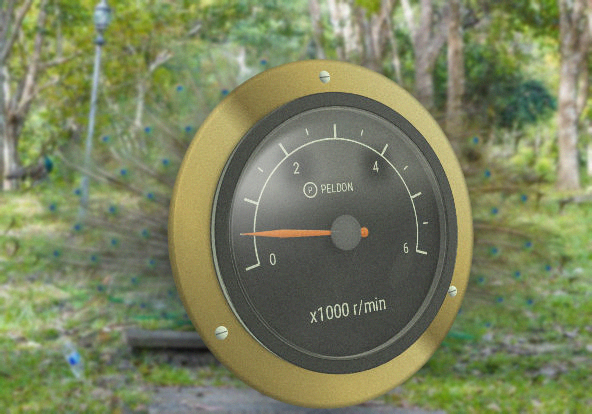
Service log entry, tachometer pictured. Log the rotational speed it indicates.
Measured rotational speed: 500 rpm
